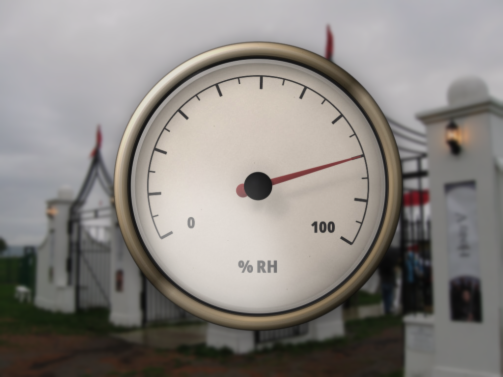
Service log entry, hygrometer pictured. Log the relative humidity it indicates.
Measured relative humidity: 80 %
